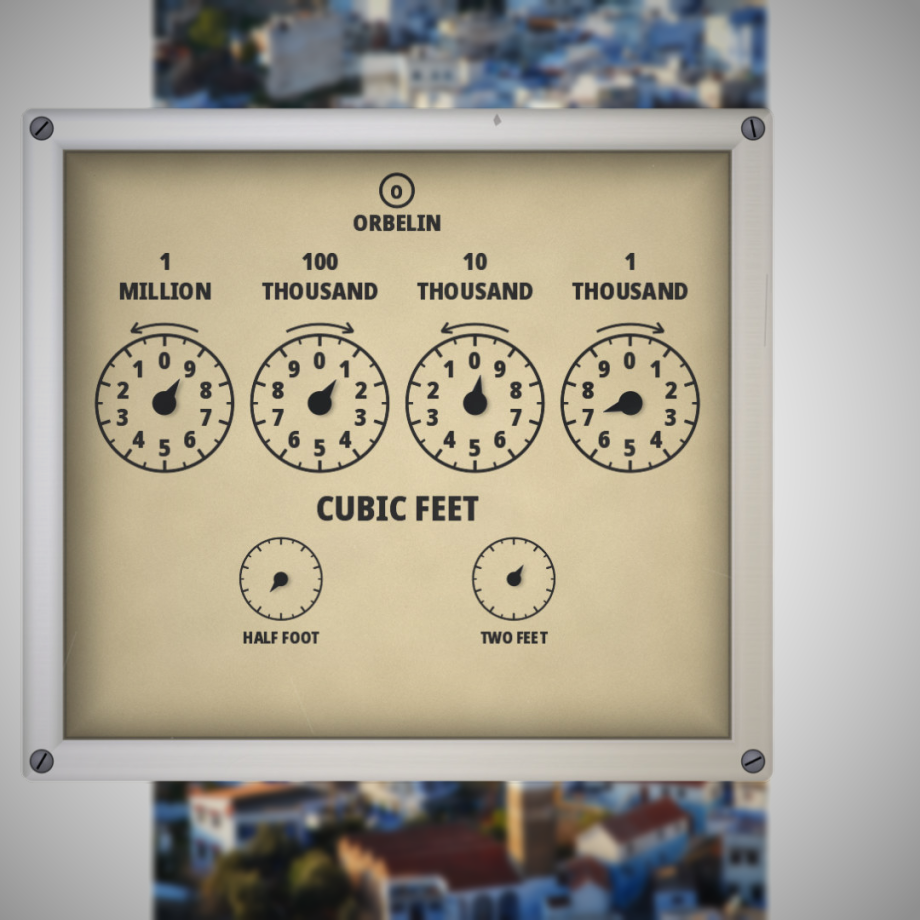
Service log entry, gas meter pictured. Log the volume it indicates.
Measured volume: 909700 ft³
